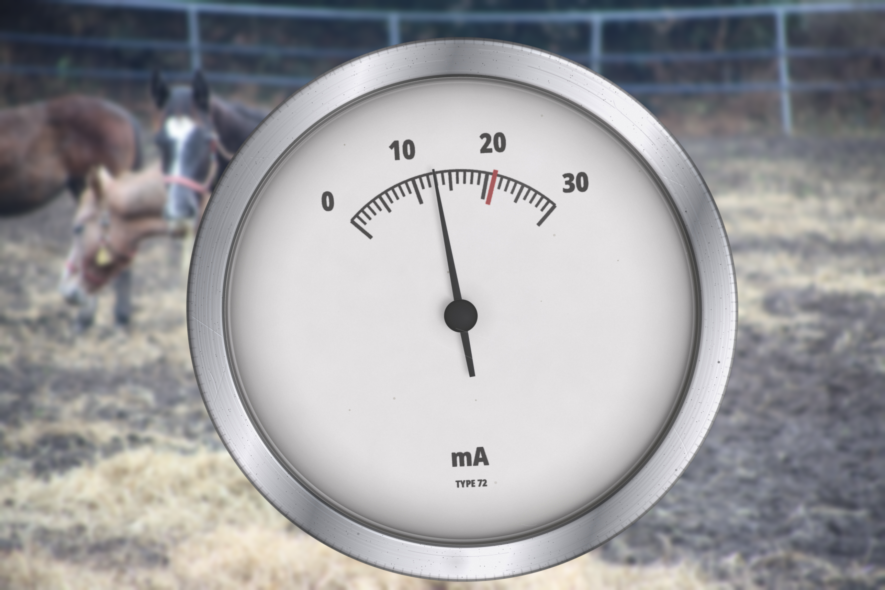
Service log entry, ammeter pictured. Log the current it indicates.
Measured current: 13 mA
